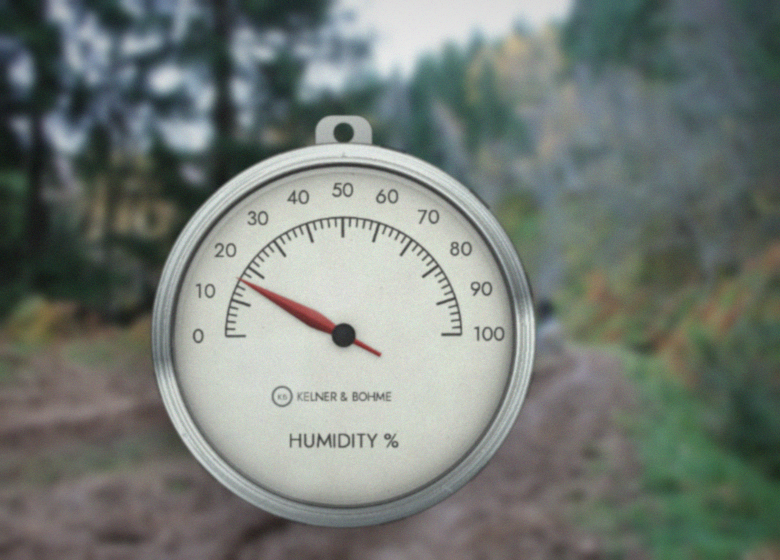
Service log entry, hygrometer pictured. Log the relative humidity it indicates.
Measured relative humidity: 16 %
